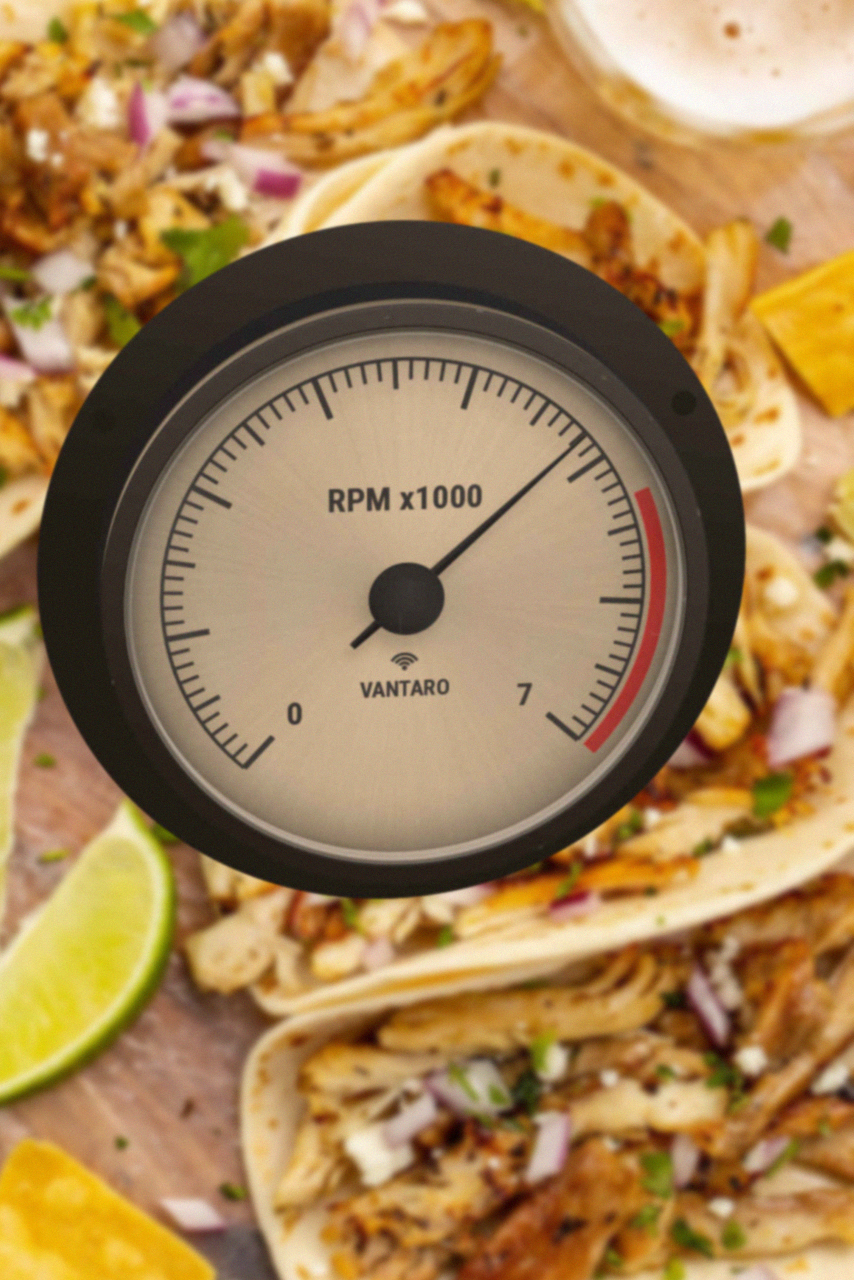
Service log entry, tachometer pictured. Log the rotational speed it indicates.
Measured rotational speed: 4800 rpm
